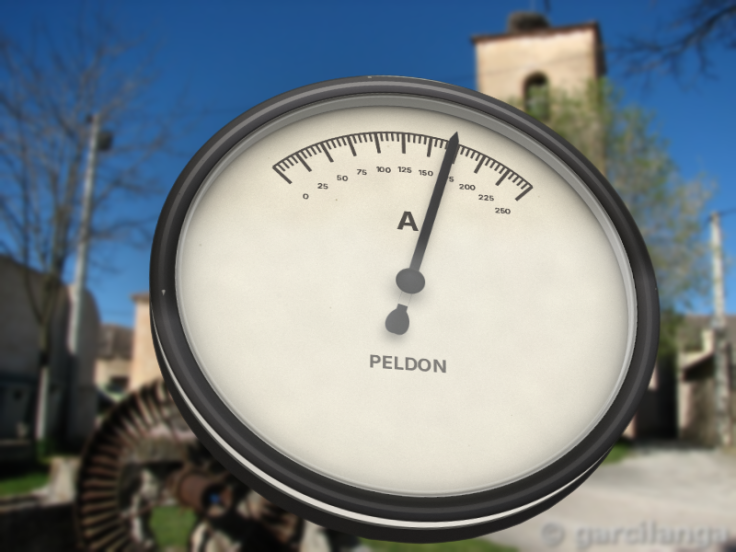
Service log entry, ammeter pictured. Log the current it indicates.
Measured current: 170 A
